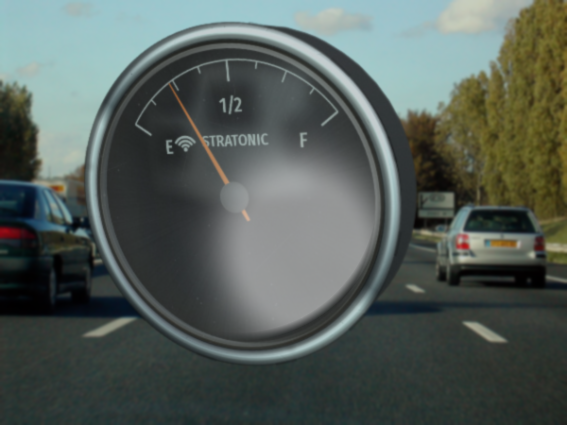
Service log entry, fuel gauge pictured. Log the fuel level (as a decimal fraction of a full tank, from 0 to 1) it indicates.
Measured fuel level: 0.25
